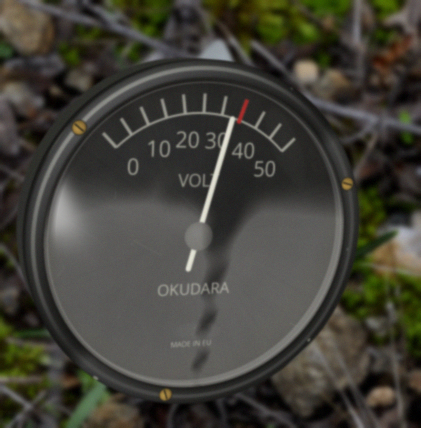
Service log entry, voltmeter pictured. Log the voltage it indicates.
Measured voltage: 32.5 V
